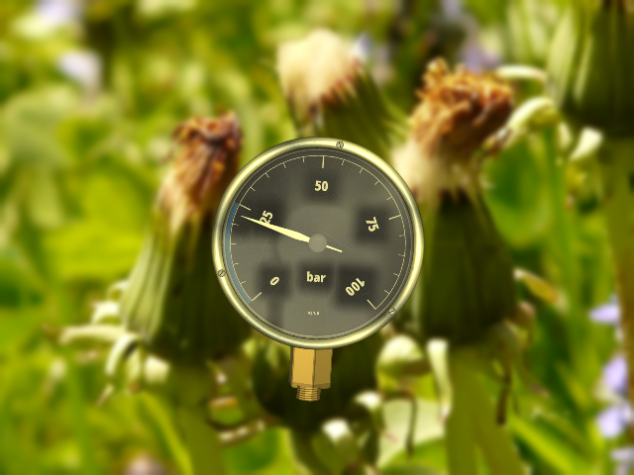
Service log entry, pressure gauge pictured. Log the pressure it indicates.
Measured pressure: 22.5 bar
